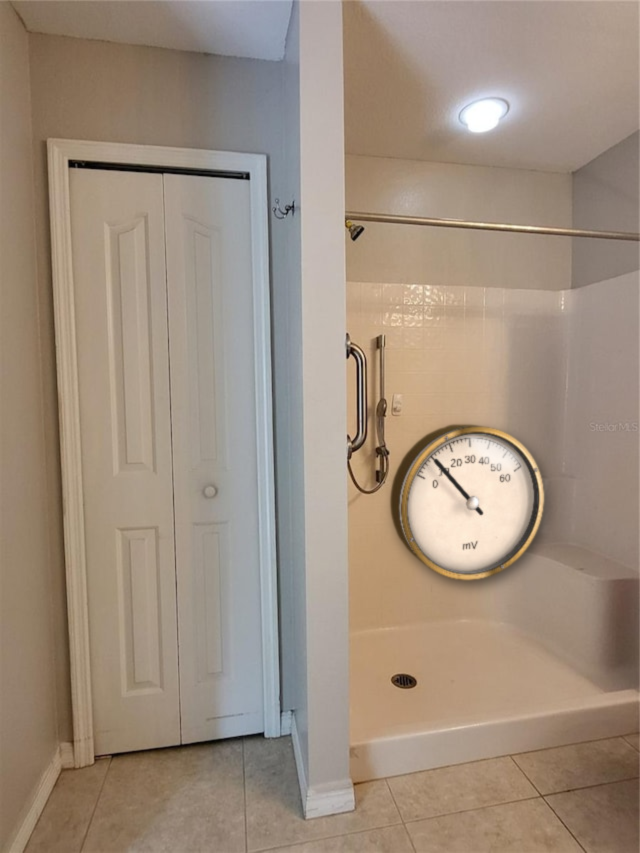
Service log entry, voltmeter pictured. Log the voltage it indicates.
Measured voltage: 10 mV
